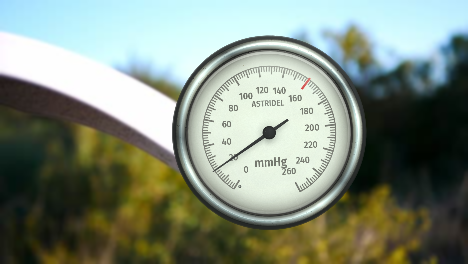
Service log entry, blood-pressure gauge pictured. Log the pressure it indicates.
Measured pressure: 20 mmHg
